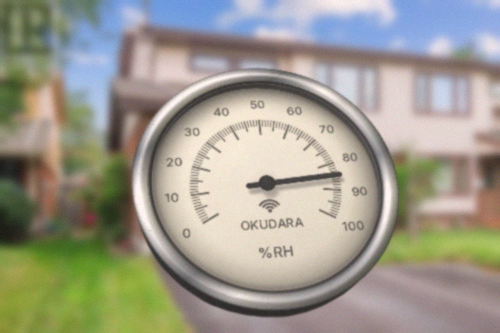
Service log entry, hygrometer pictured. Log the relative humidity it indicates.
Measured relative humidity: 85 %
